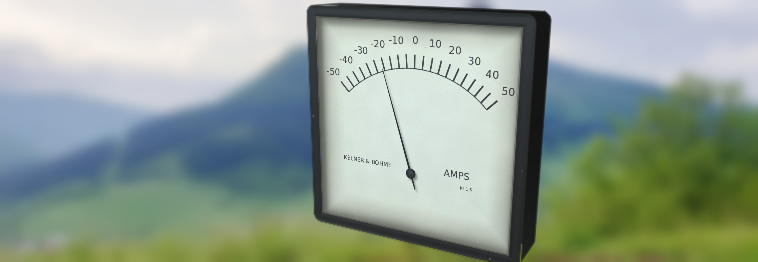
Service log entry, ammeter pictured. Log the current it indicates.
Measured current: -20 A
